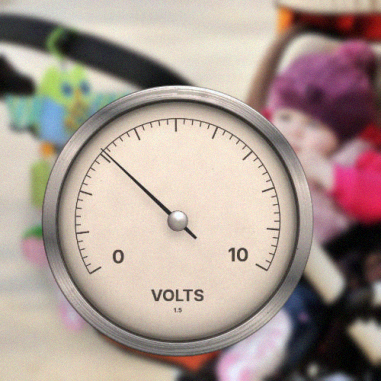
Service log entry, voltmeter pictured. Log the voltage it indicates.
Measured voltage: 3.1 V
